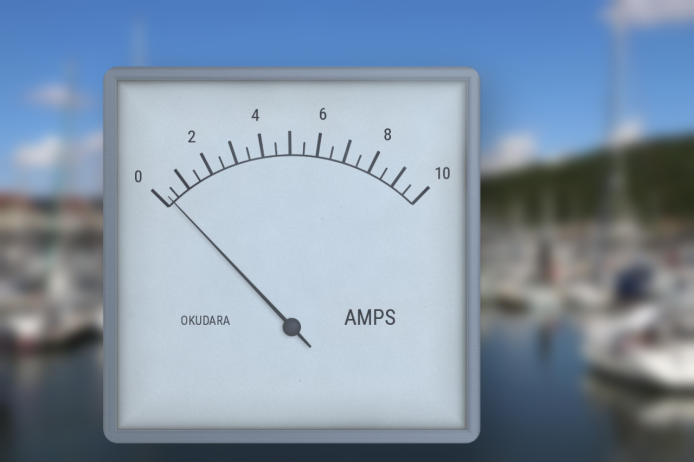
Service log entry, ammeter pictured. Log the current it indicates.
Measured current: 0.25 A
